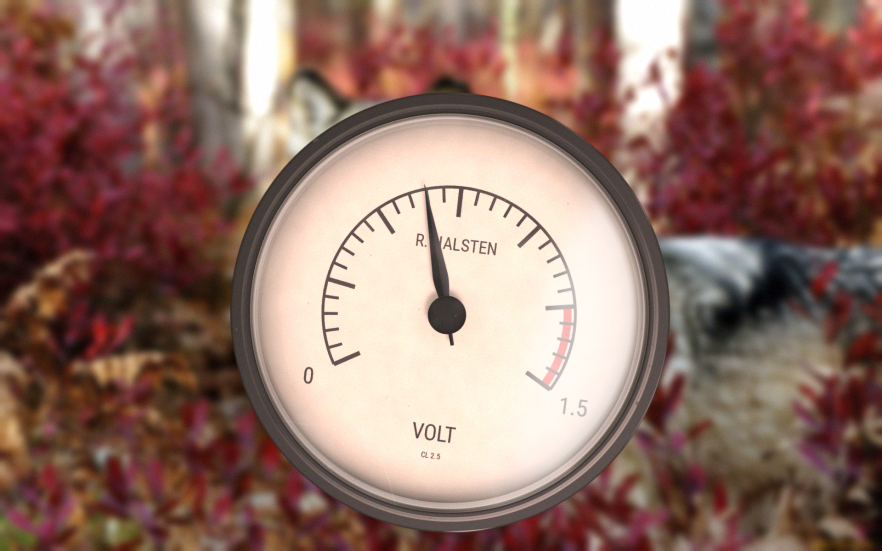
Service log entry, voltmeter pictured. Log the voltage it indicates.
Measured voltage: 0.65 V
